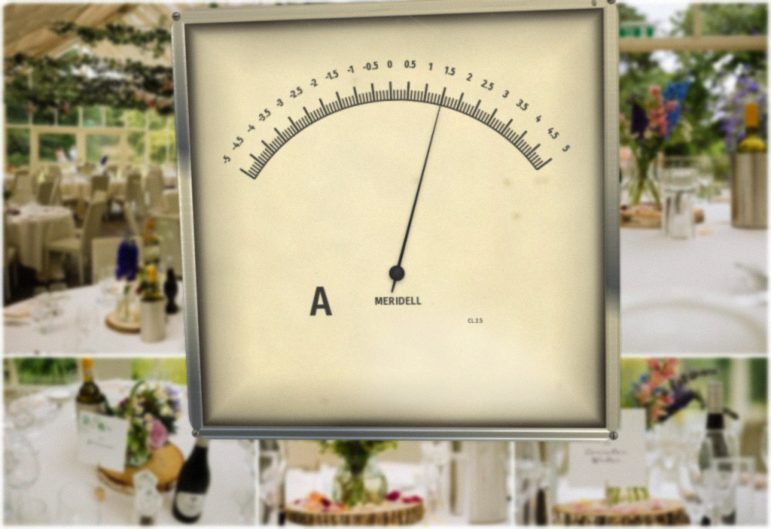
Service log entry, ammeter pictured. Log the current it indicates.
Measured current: 1.5 A
